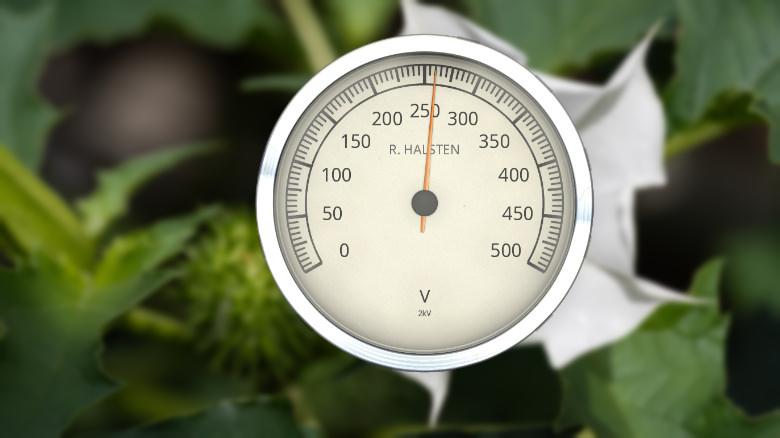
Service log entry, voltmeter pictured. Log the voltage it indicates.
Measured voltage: 260 V
